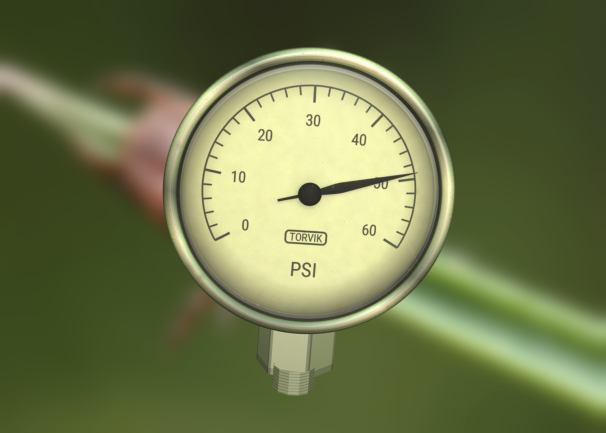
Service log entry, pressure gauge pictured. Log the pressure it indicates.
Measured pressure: 49 psi
